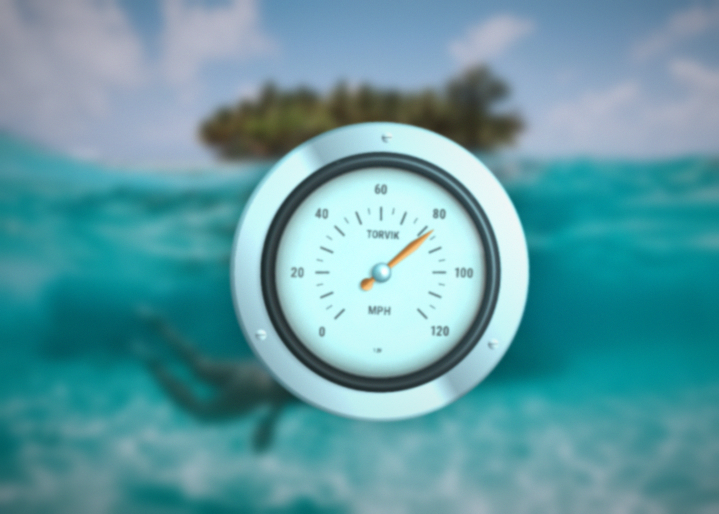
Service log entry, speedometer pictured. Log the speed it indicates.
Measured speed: 82.5 mph
